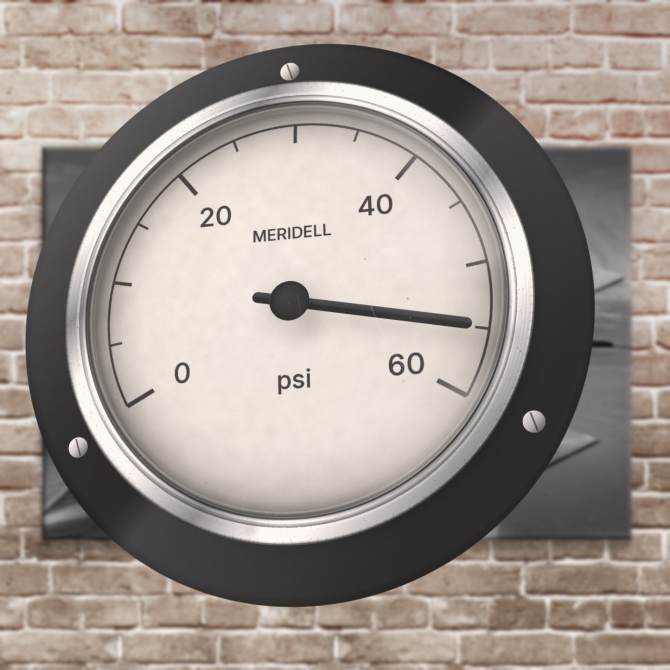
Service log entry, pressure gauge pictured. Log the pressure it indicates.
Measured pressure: 55 psi
